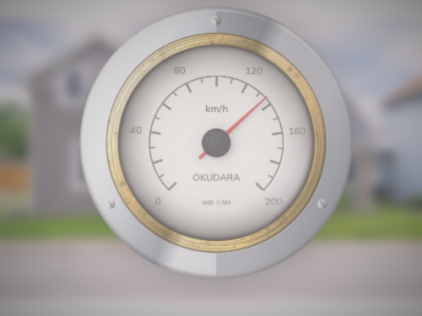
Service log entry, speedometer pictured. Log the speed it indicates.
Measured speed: 135 km/h
